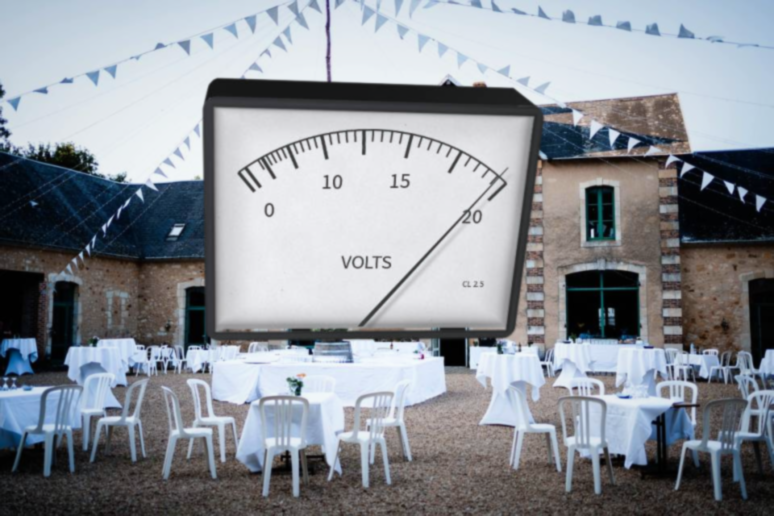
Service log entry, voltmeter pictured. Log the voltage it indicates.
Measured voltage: 19.5 V
